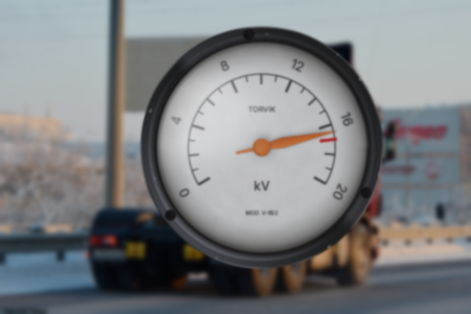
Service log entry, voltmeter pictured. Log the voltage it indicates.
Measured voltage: 16.5 kV
